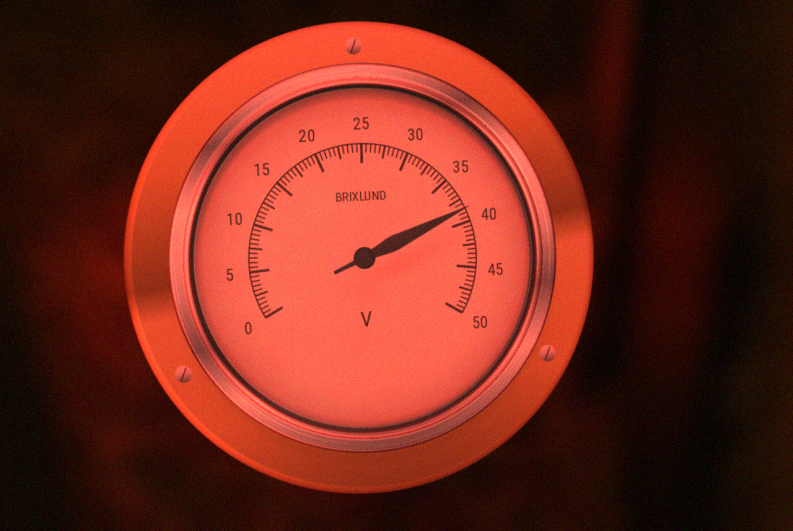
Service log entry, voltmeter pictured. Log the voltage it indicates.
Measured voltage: 38.5 V
